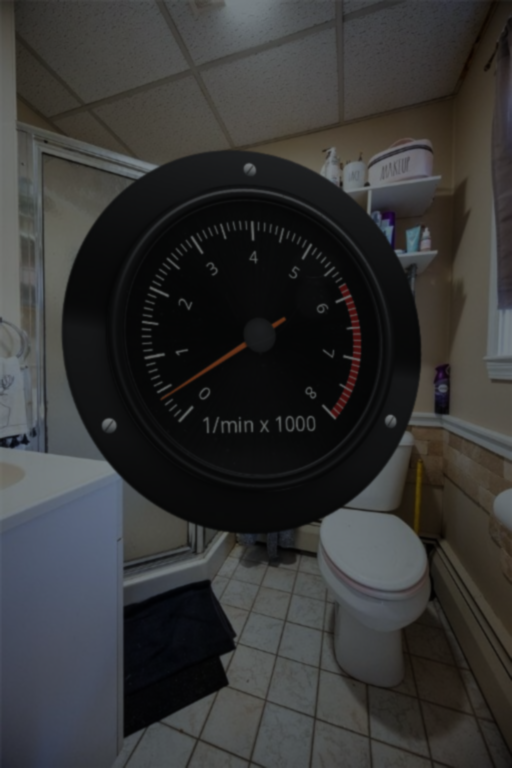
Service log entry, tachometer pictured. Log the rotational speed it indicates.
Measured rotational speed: 400 rpm
